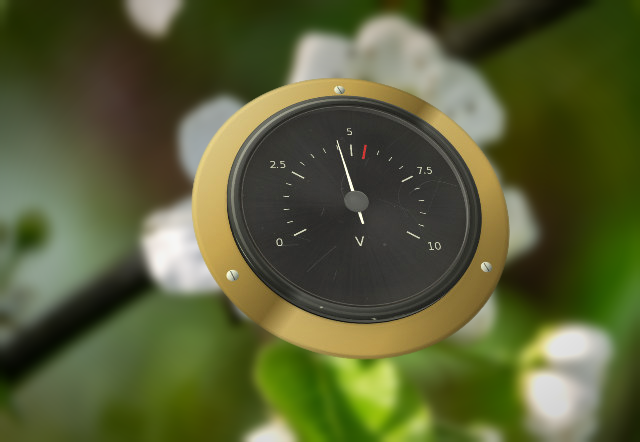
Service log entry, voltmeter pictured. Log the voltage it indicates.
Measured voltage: 4.5 V
